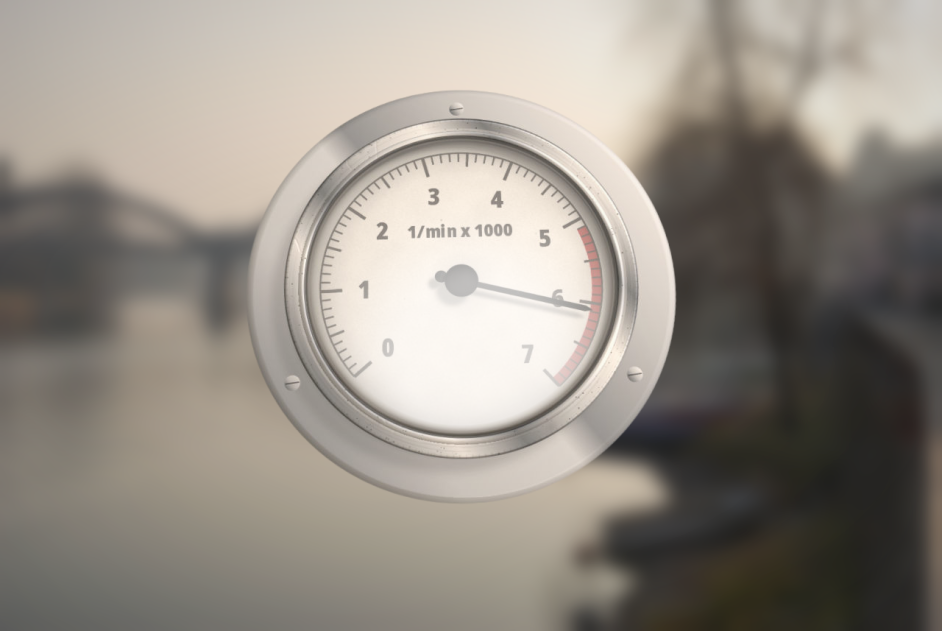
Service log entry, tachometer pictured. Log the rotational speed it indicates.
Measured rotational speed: 6100 rpm
